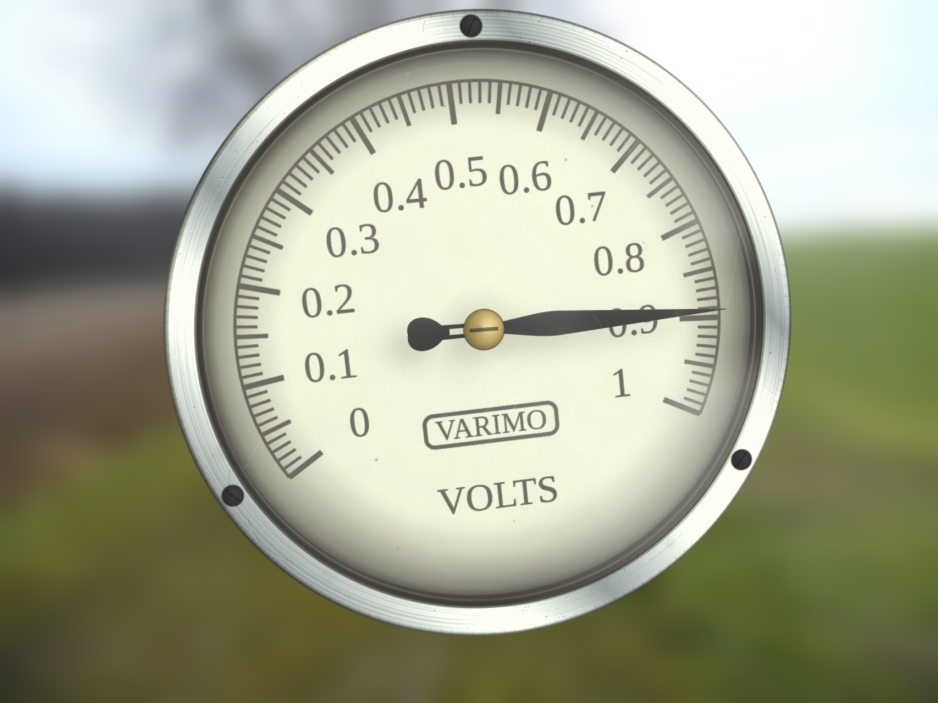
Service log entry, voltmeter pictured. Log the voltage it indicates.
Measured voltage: 0.89 V
